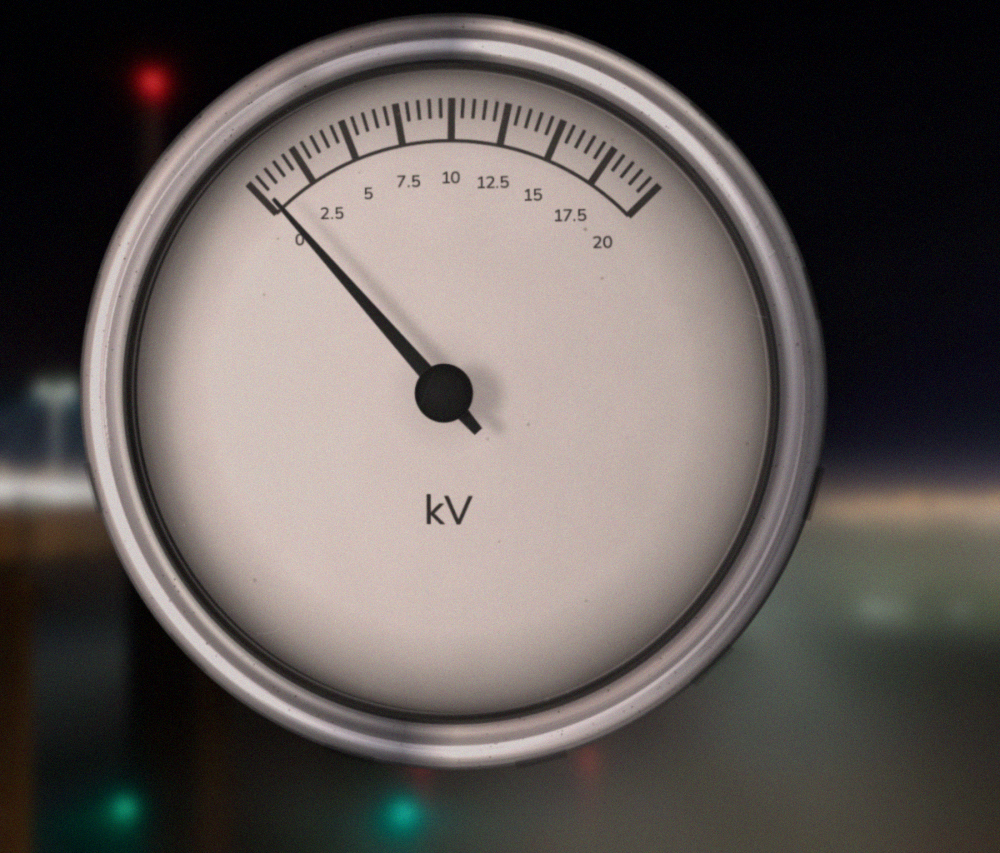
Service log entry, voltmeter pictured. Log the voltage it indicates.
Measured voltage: 0.5 kV
